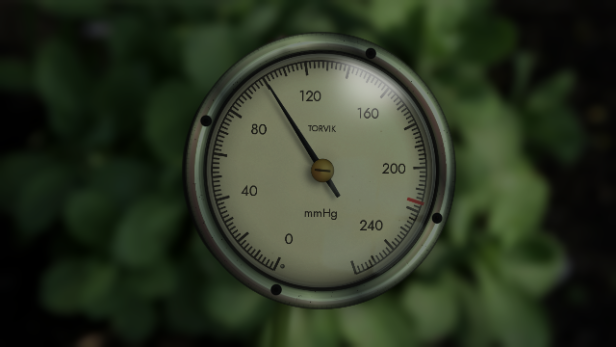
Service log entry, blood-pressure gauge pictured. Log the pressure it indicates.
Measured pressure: 100 mmHg
